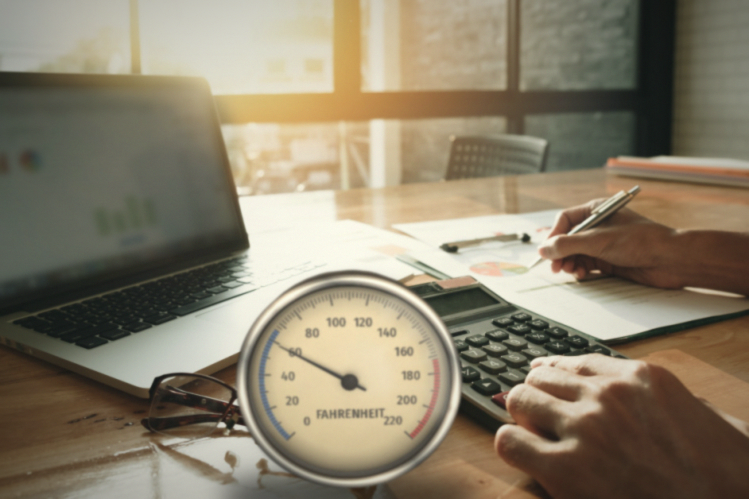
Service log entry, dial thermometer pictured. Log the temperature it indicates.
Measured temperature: 60 °F
